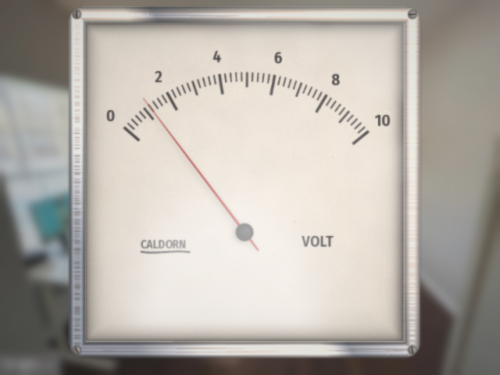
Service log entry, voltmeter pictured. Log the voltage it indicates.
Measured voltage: 1.2 V
